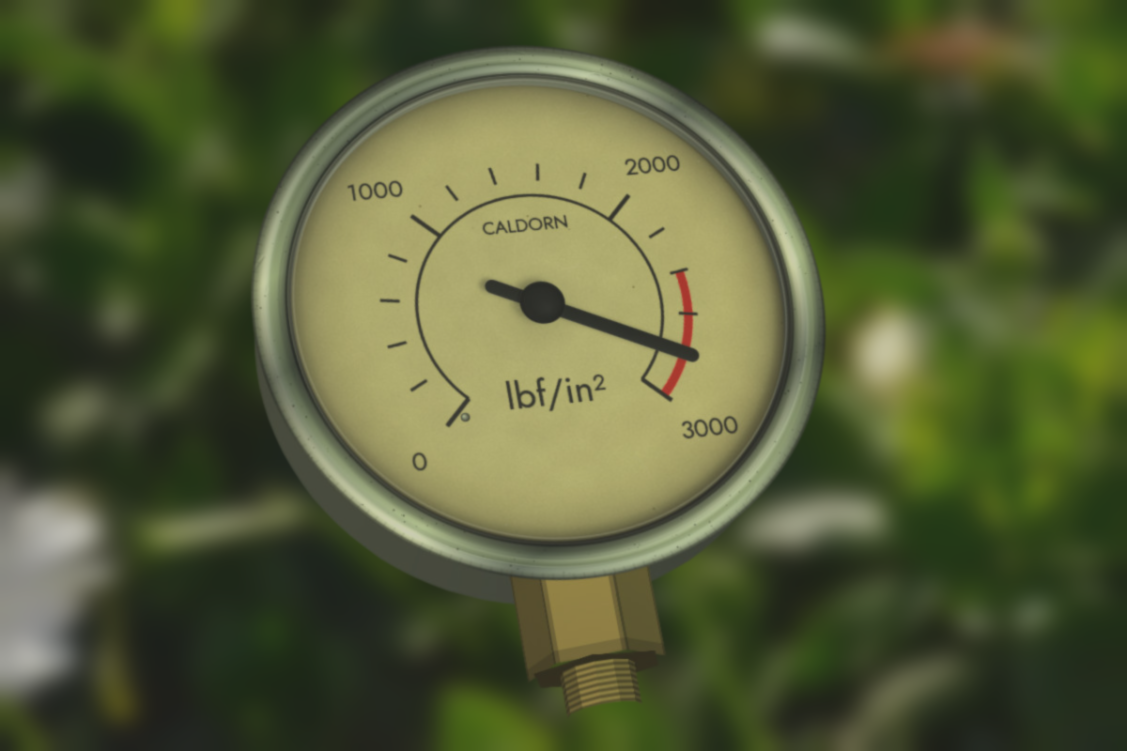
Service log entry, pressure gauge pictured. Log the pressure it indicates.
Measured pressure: 2800 psi
